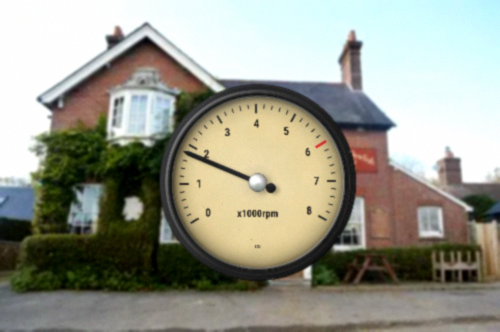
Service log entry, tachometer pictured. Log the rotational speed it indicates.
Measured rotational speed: 1800 rpm
